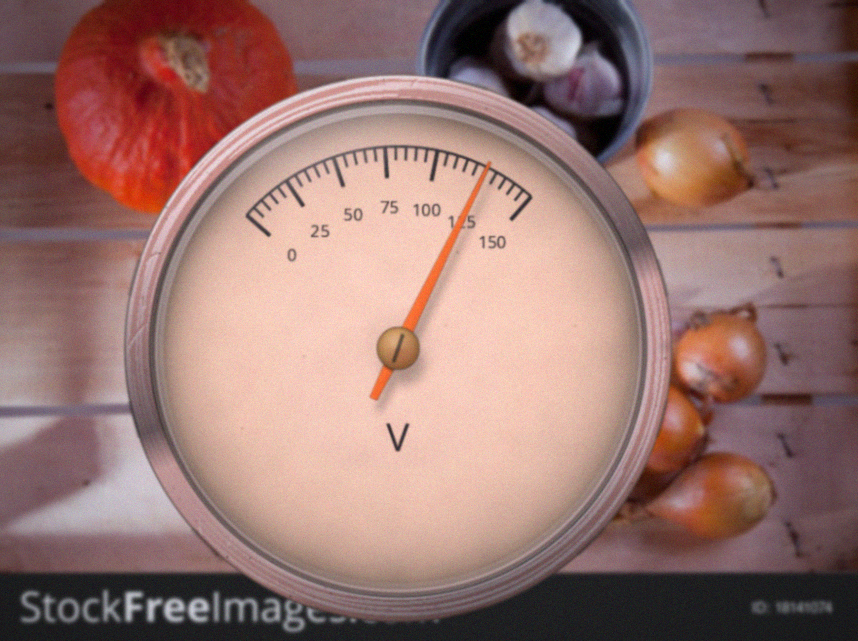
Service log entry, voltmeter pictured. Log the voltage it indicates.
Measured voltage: 125 V
